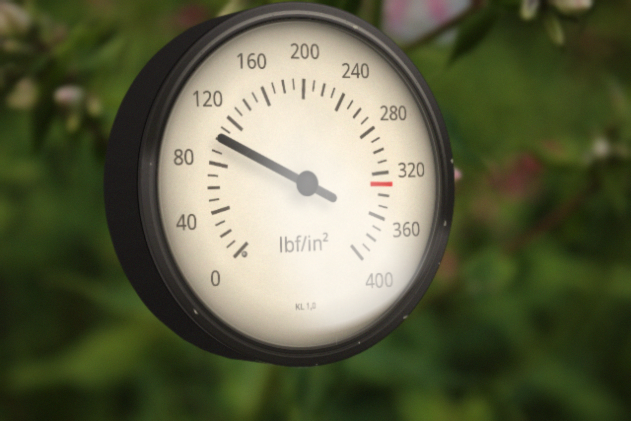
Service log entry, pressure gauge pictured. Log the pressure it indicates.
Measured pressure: 100 psi
